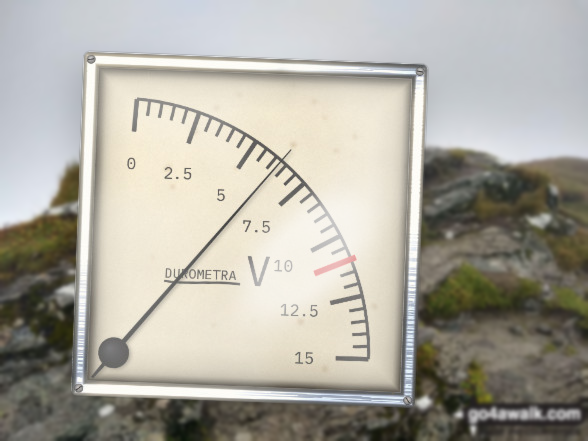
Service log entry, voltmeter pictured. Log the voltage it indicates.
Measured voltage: 6.25 V
